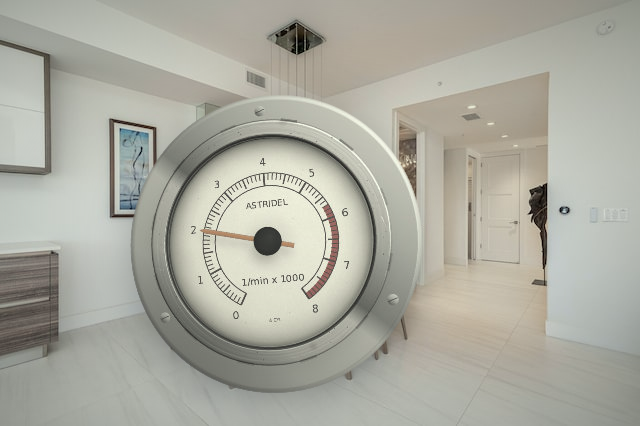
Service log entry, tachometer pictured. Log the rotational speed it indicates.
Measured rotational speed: 2000 rpm
